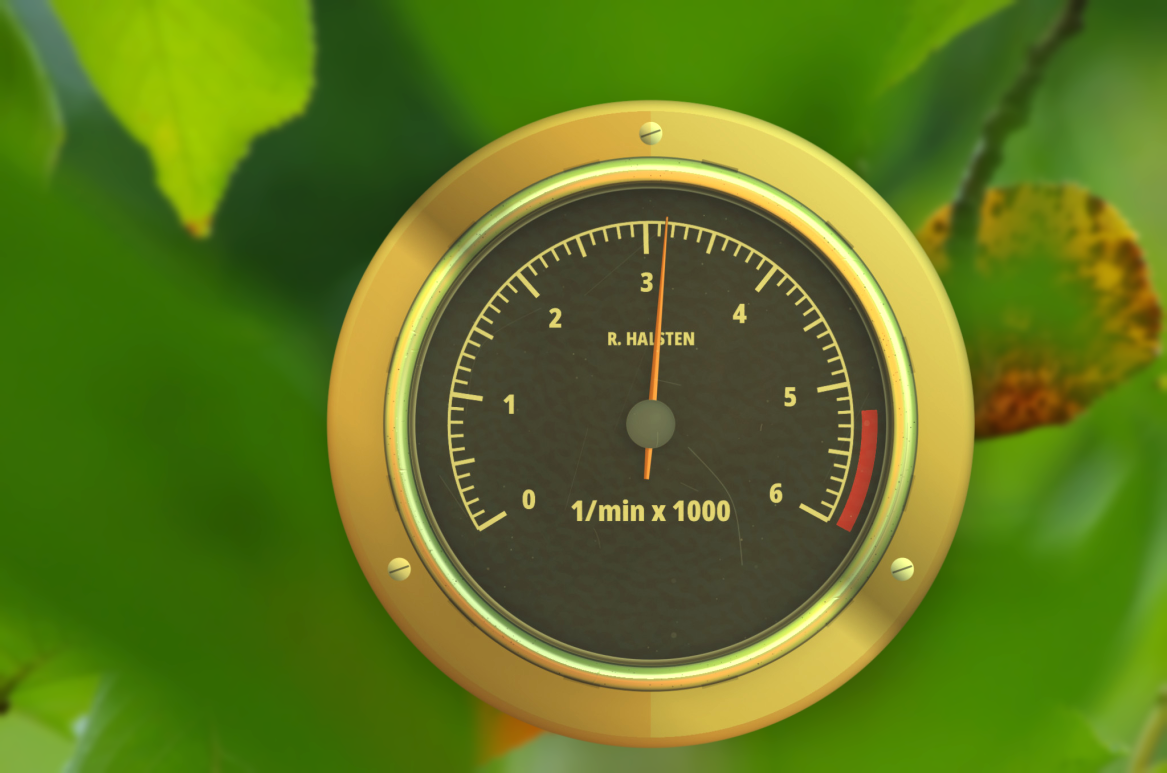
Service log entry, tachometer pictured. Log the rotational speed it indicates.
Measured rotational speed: 3150 rpm
